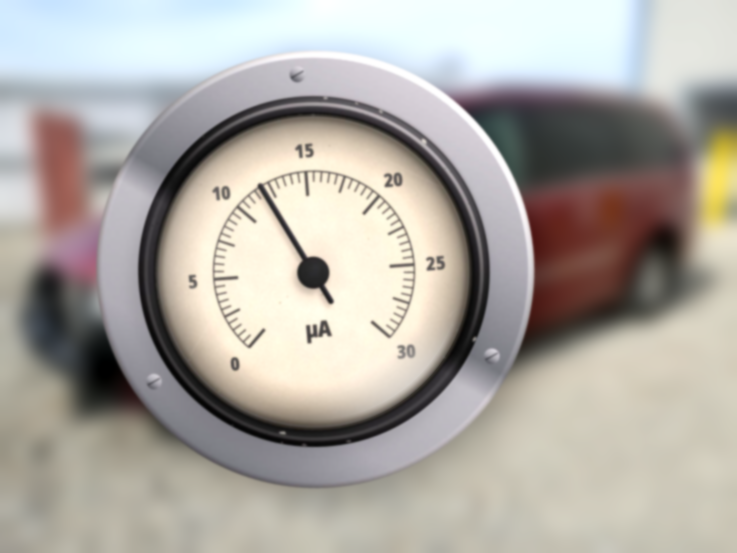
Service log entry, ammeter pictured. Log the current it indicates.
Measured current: 12 µA
